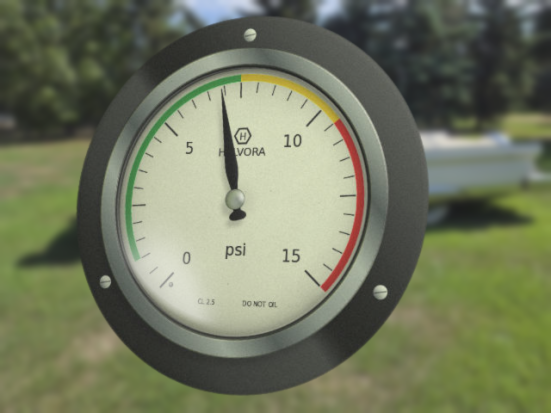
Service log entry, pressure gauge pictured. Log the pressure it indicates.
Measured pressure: 7 psi
